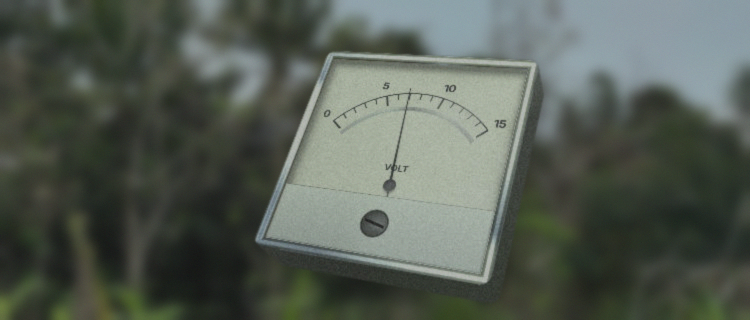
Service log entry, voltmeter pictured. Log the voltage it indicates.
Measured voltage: 7 V
